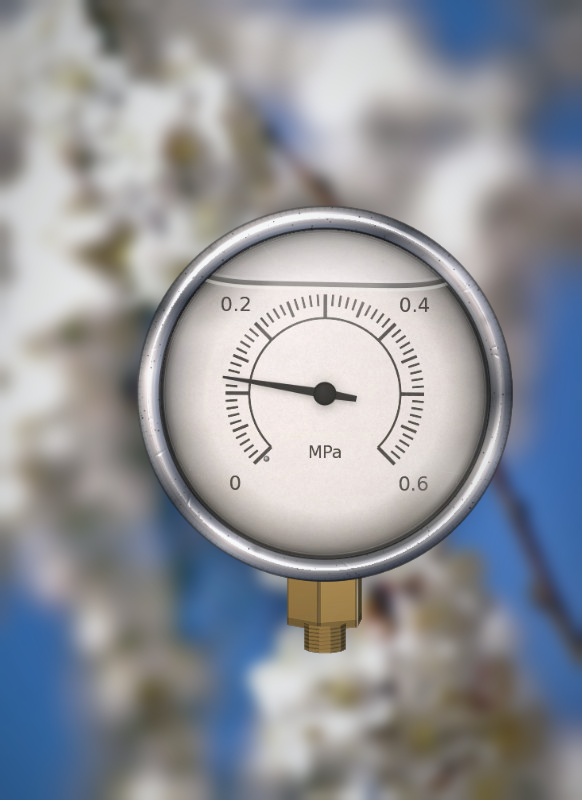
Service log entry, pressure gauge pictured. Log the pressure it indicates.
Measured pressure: 0.12 MPa
